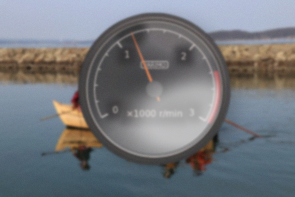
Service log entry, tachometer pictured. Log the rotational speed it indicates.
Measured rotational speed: 1200 rpm
